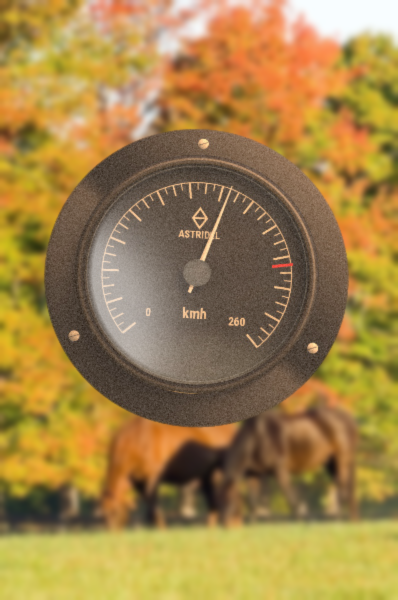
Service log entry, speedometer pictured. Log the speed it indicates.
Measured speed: 145 km/h
